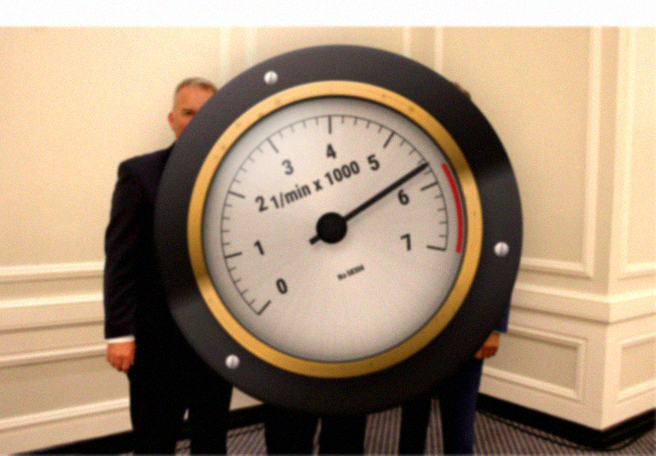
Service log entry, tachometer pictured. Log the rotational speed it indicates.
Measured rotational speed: 5700 rpm
